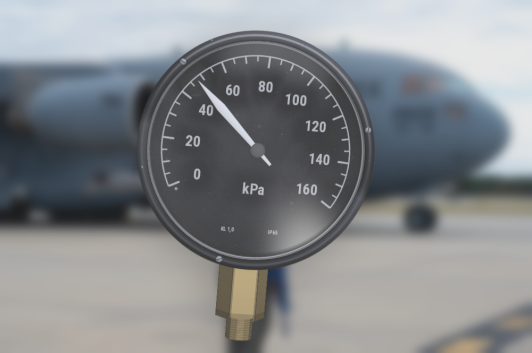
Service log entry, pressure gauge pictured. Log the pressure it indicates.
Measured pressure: 47.5 kPa
